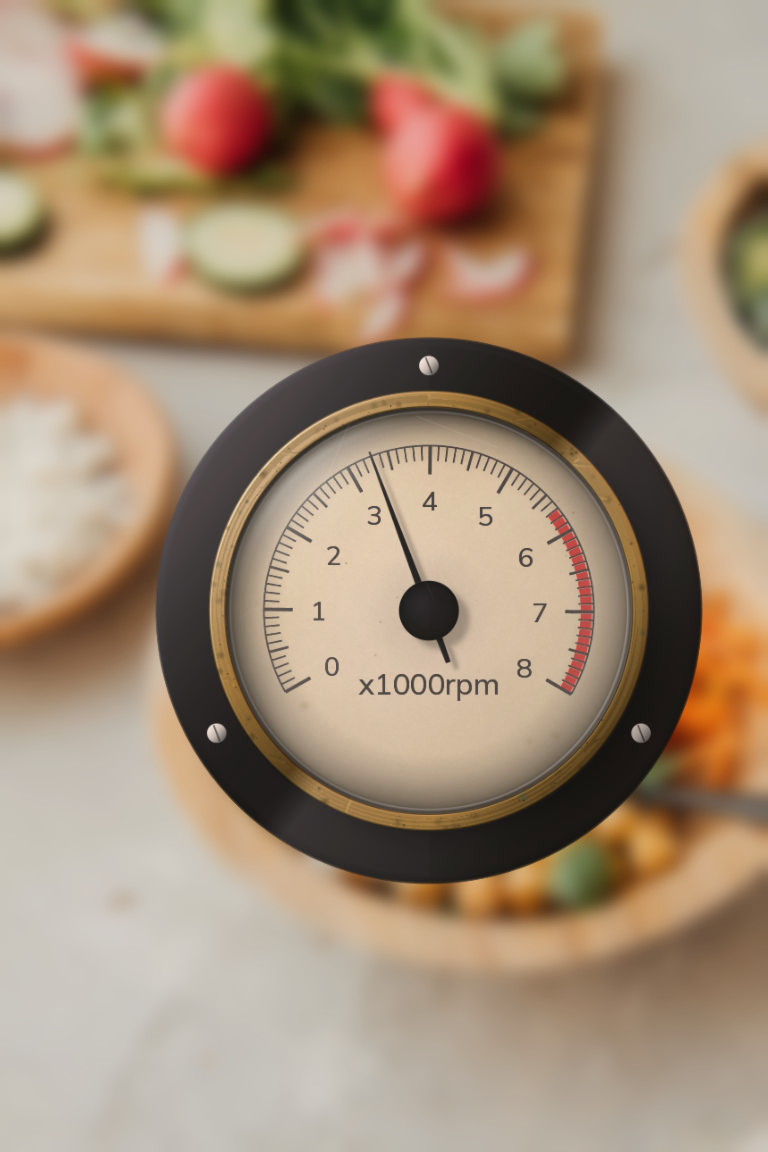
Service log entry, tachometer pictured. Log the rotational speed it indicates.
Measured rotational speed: 3300 rpm
